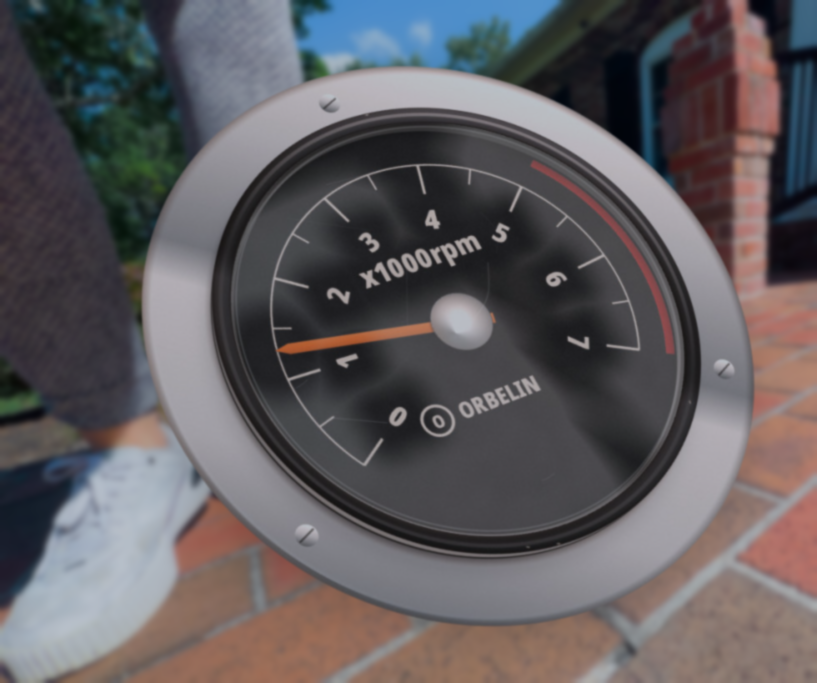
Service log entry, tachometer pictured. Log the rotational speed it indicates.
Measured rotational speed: 1250 rpm
